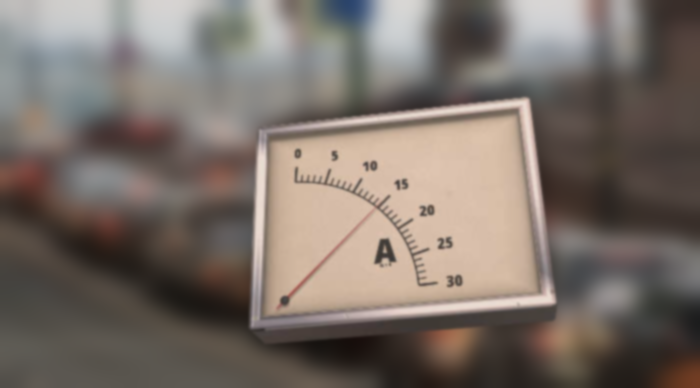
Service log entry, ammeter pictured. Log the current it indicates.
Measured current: 15 A
